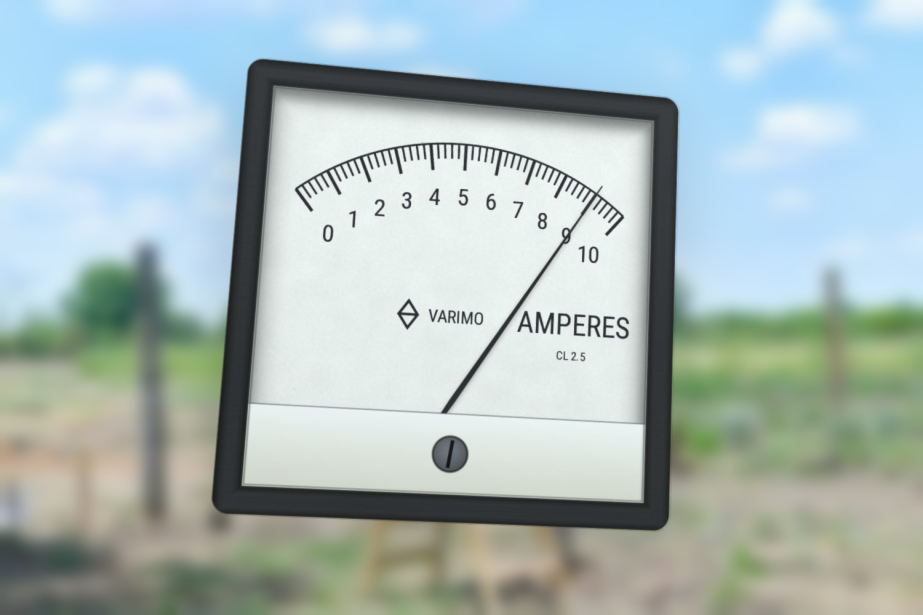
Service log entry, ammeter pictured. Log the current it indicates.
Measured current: 9 A
